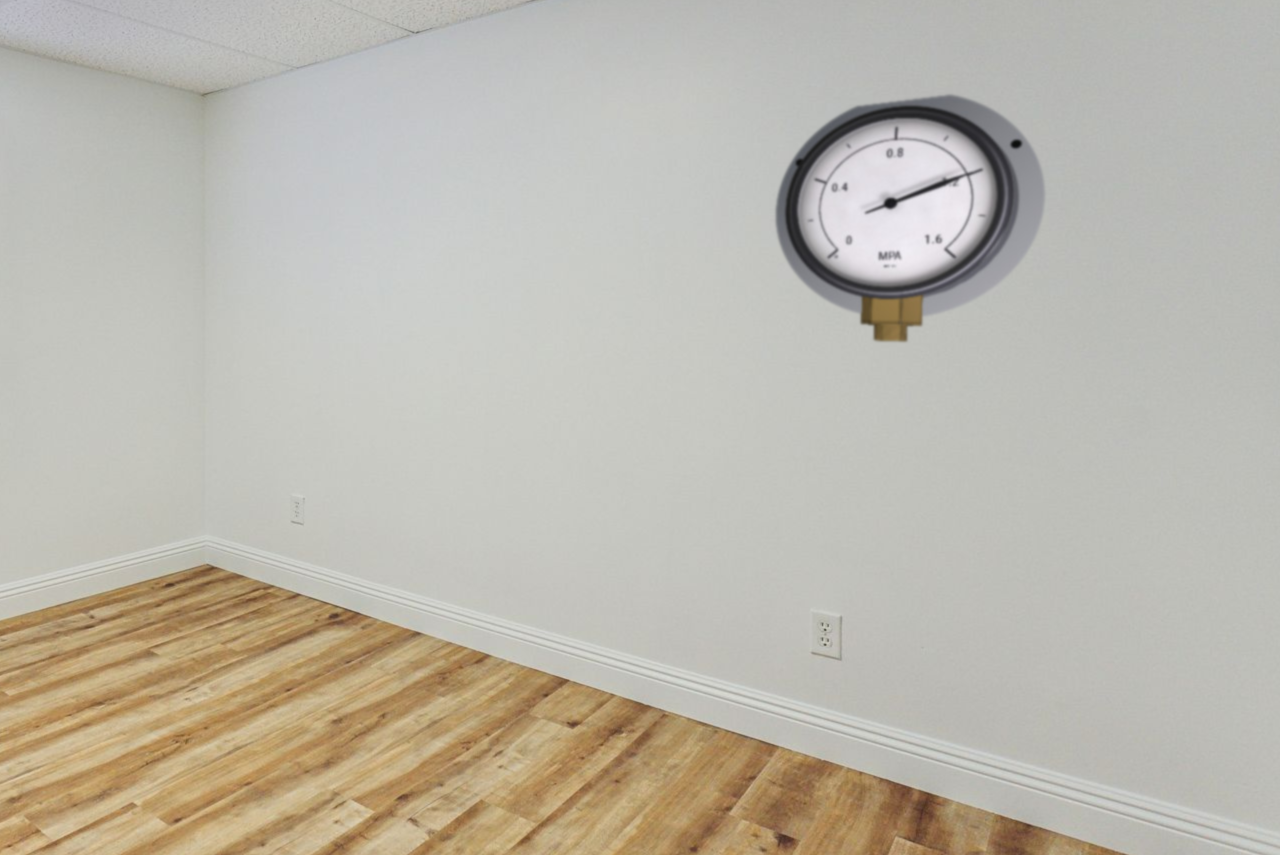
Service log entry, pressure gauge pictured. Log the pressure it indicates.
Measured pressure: 1.2 MPa
